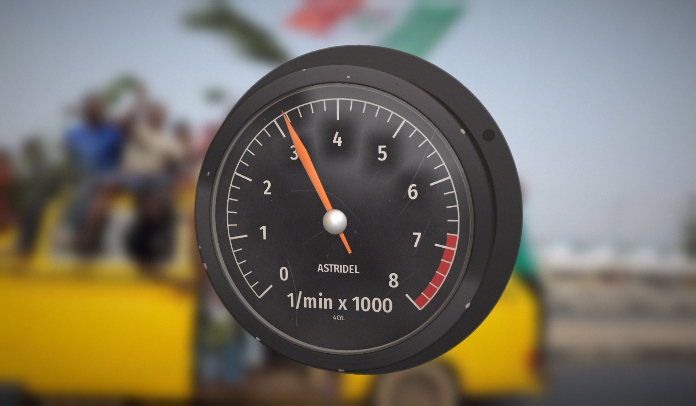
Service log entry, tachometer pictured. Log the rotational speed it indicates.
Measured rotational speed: 3200 rpm
